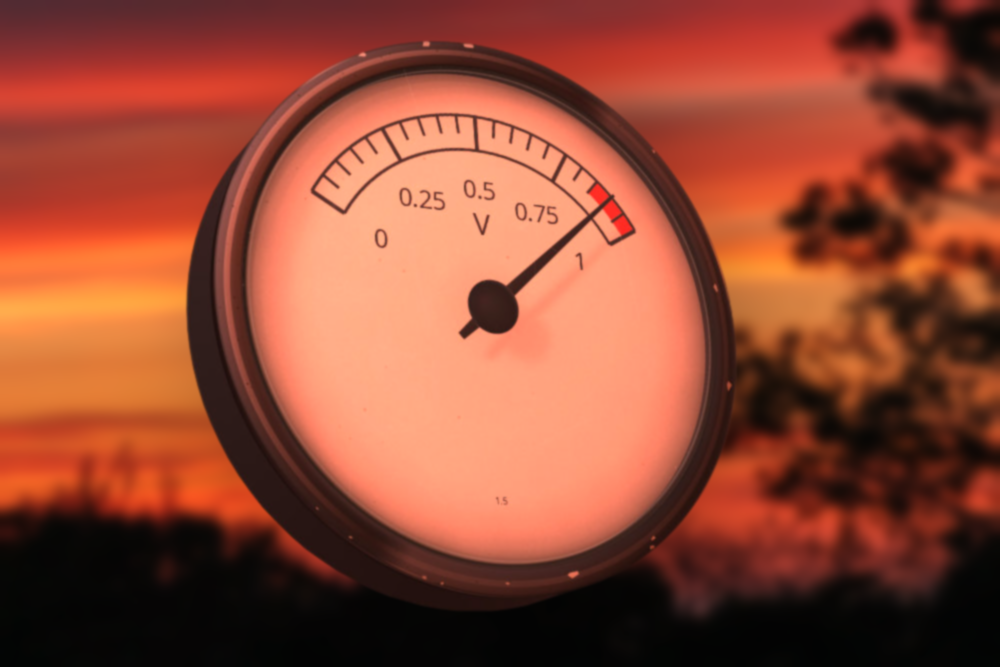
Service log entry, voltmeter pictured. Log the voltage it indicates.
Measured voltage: 0.9 V
